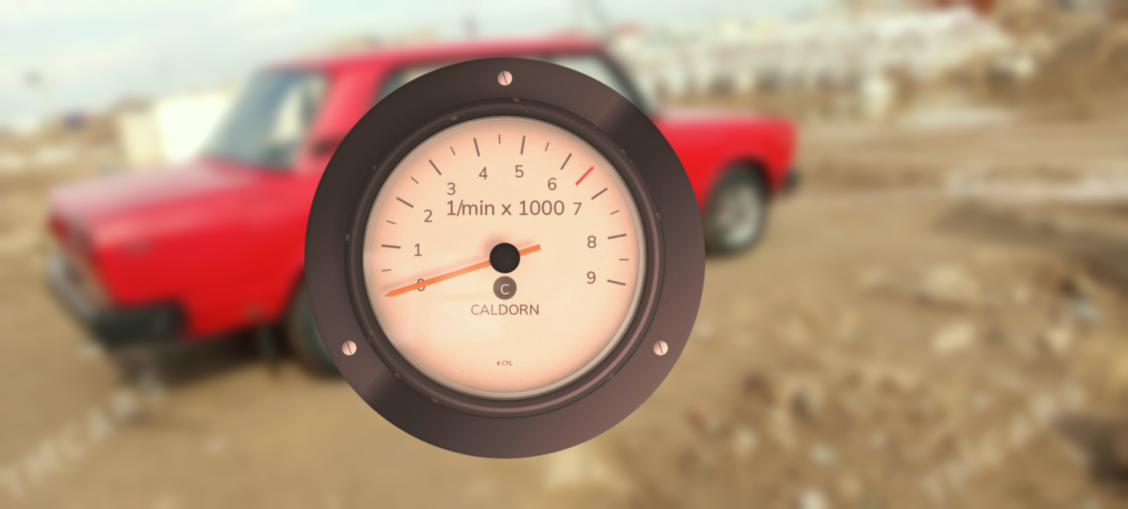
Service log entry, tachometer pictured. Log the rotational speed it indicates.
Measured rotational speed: 0 rpm
